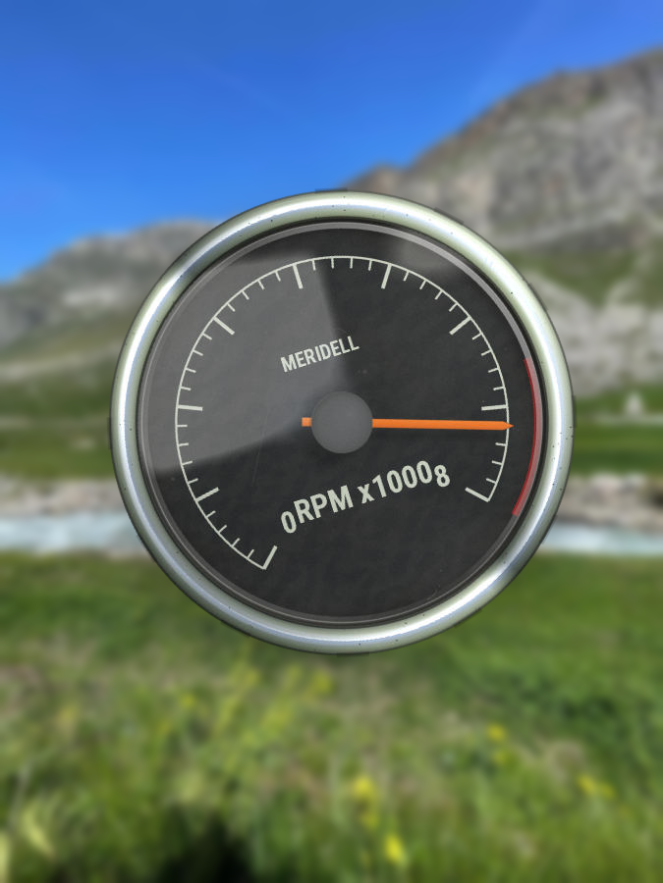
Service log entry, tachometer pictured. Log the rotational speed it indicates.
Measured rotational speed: 7200 rpm
